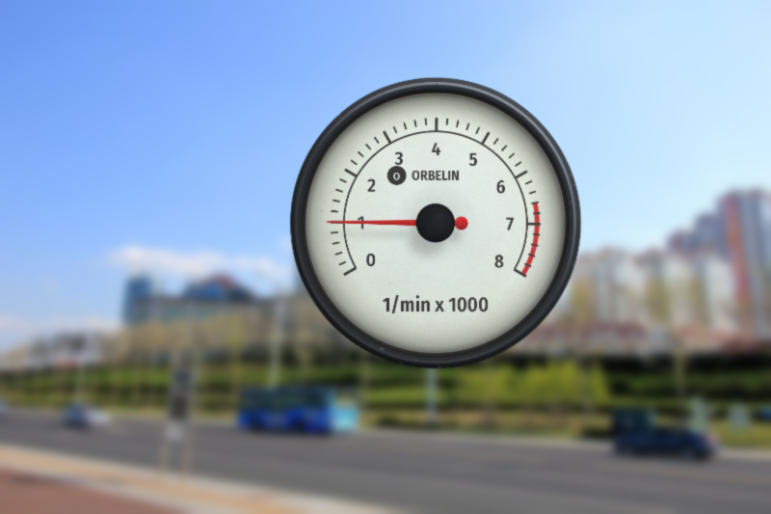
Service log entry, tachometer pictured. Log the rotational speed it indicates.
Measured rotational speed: 1000 rpm
